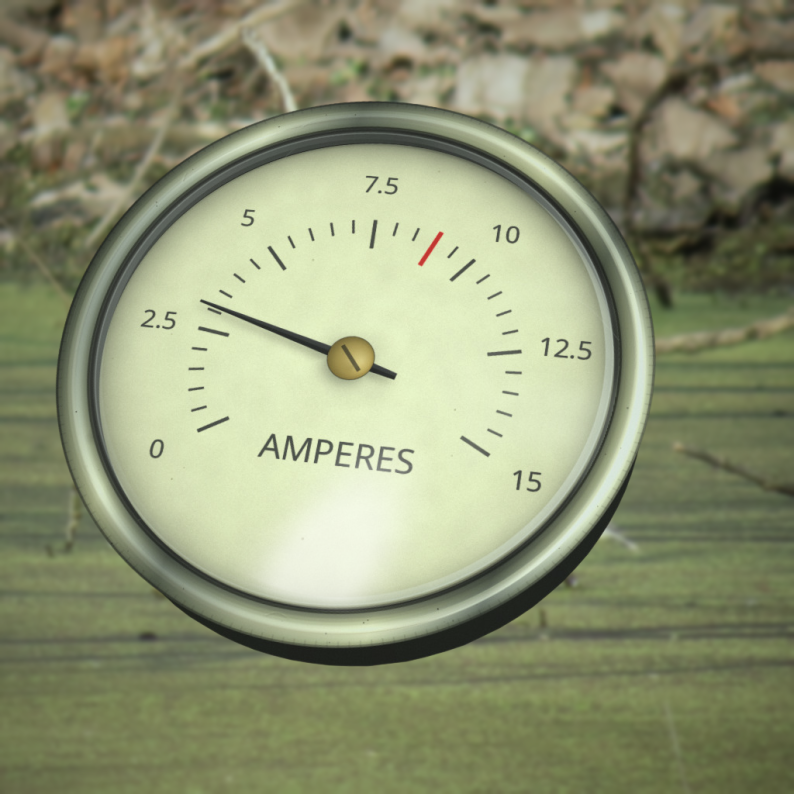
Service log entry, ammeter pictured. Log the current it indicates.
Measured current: 3 A
